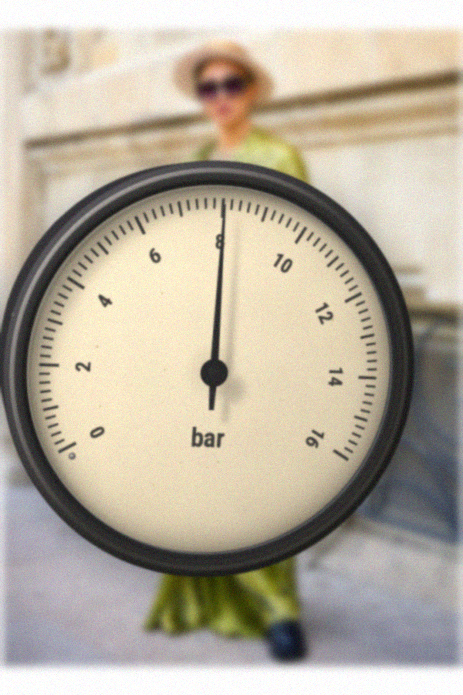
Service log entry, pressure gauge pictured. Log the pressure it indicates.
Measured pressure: 8 bar
